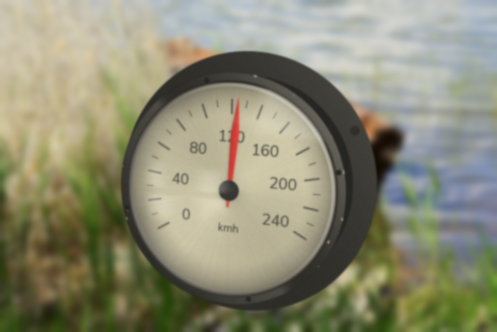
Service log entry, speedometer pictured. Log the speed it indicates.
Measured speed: 125 km/h
